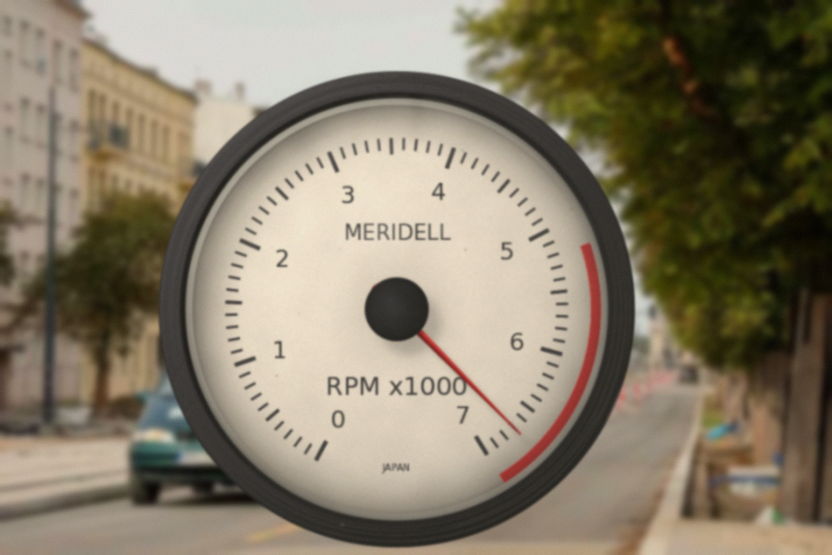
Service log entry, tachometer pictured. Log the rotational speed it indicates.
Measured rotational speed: 6700 rpm
